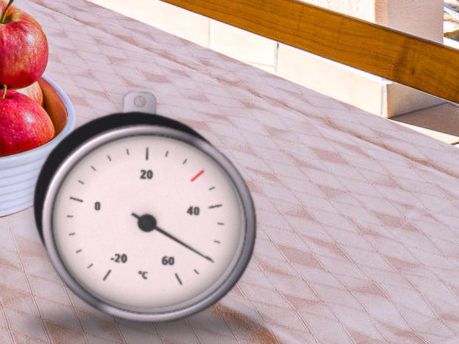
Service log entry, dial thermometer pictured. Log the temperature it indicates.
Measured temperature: 52 °C
